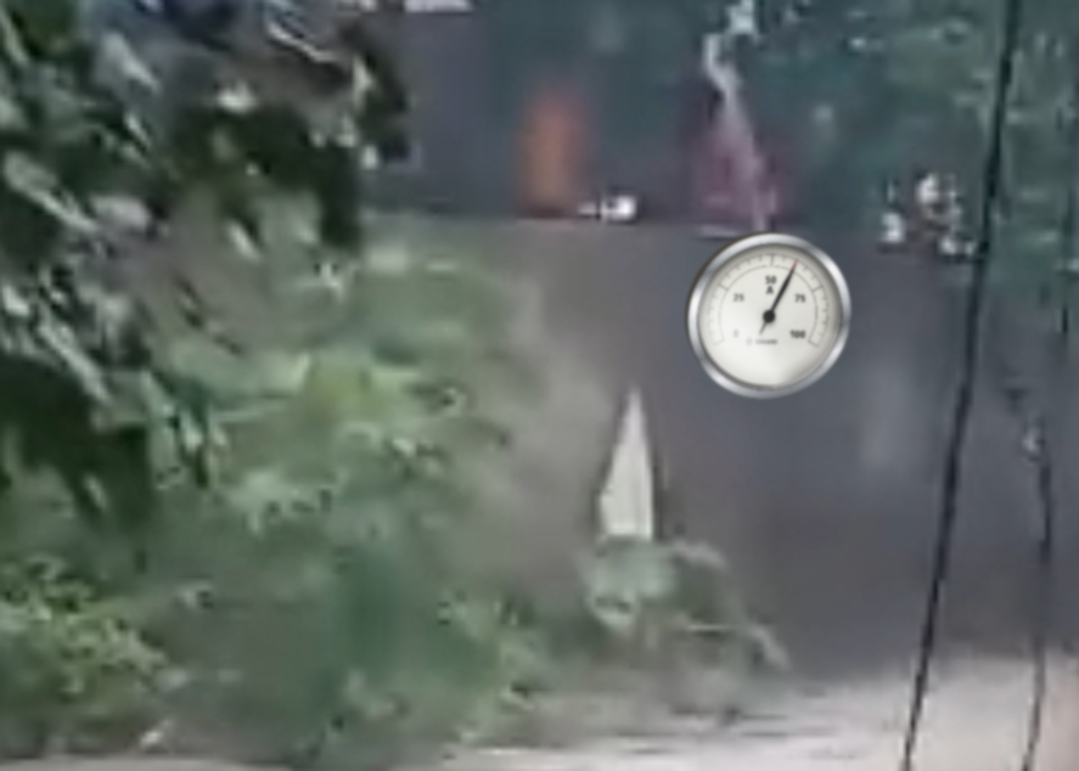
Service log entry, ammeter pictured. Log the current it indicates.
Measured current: 60 A
